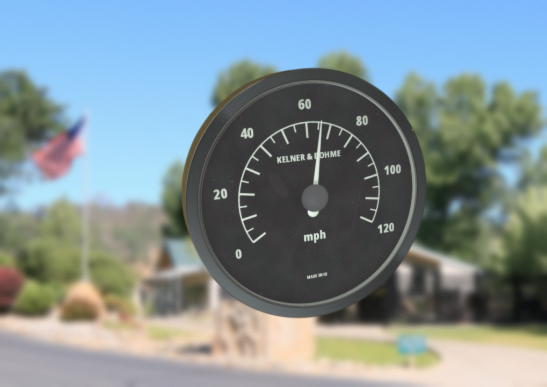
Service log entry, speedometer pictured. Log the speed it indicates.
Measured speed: 65 mph
